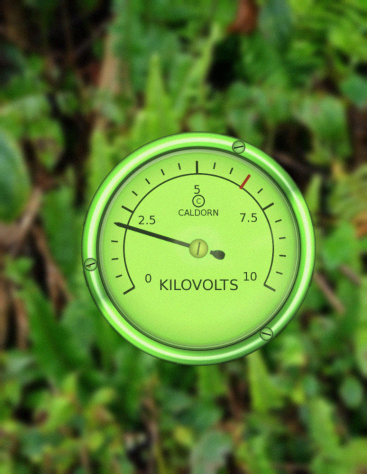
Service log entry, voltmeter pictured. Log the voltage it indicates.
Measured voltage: 2 kV
